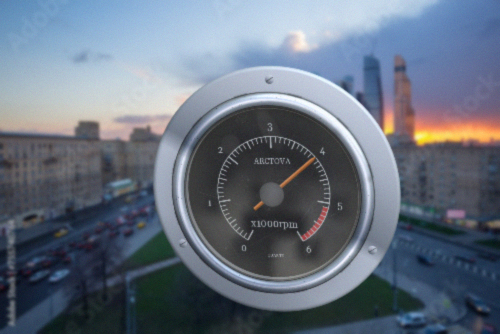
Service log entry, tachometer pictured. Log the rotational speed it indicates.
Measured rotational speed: 4000 rpm
